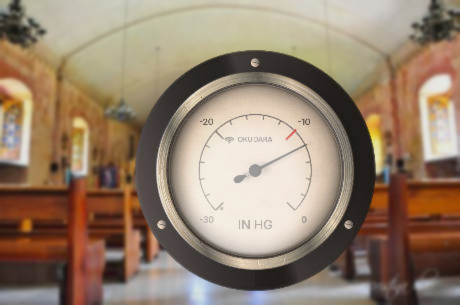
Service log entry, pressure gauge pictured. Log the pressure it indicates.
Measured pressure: -8 inHg
